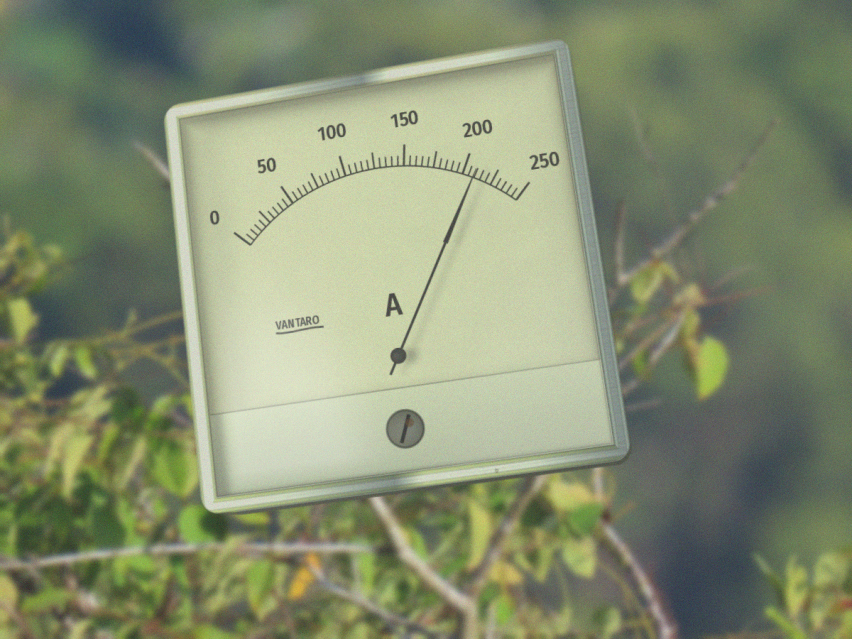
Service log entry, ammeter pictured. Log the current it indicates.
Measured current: 210 A
